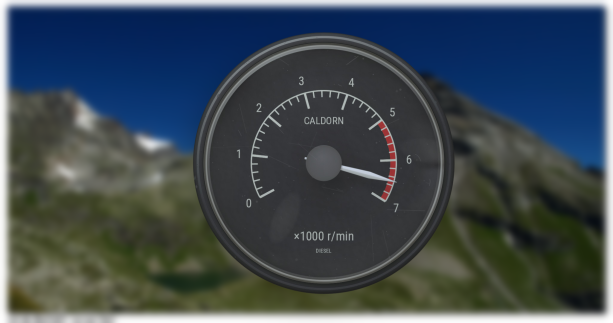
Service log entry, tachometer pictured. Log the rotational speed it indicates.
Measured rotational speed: 6500 rpm
